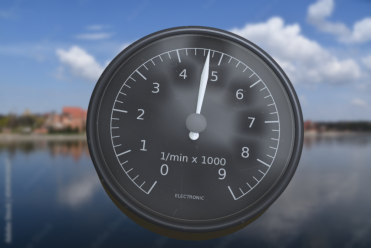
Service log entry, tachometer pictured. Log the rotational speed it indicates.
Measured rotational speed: 4700 rpm
